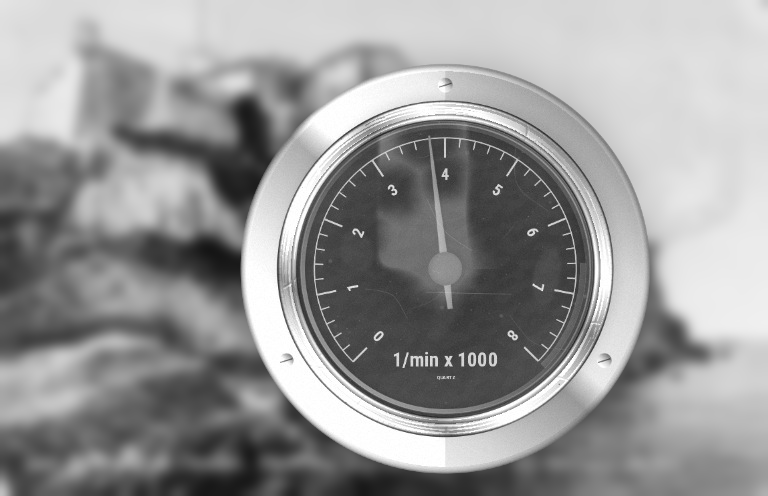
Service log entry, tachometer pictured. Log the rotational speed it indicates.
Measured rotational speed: 3800 rpm
